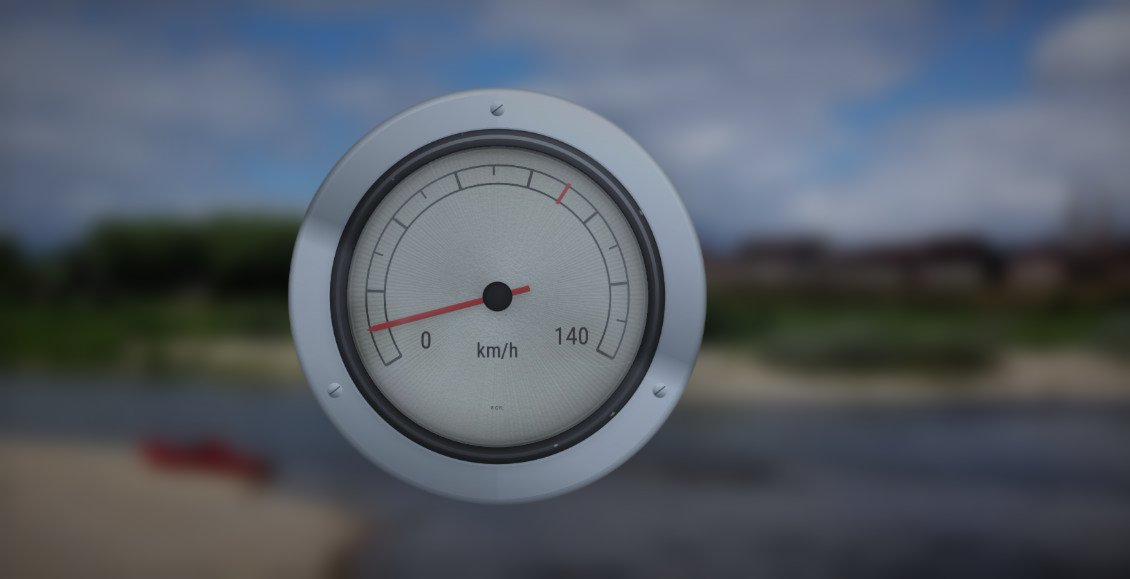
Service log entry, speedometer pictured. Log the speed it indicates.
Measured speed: 10 km/h
